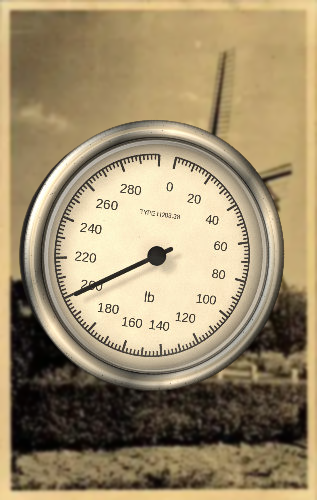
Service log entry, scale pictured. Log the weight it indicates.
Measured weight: 200 lb
